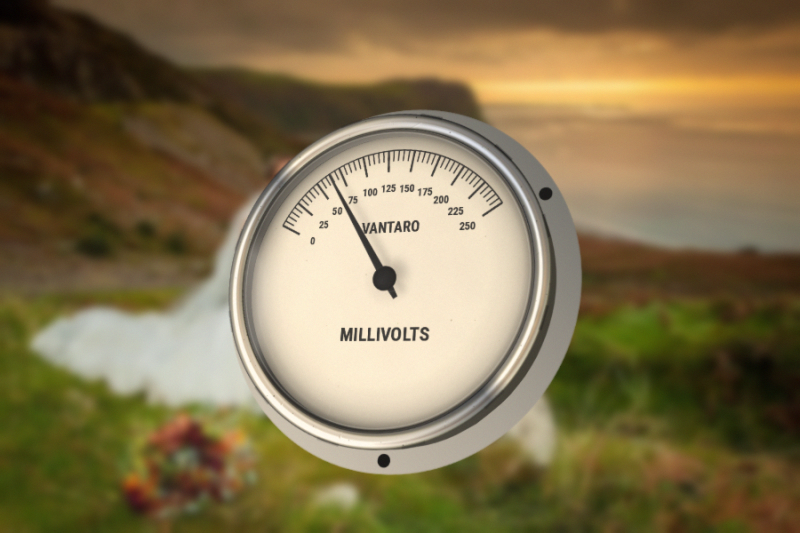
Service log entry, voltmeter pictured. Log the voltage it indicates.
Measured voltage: 65 mV
